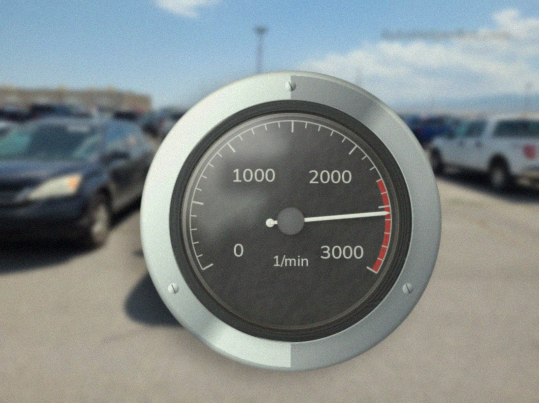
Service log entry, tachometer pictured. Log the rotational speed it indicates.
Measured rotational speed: 2550 rpm
